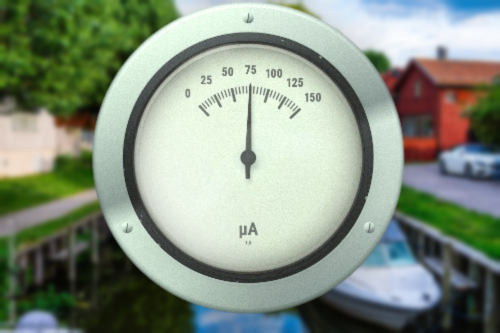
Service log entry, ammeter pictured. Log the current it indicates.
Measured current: 75 µA
